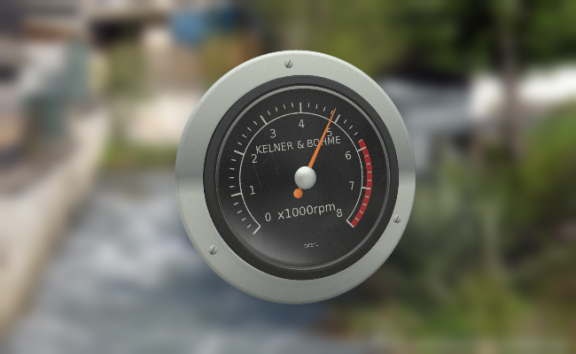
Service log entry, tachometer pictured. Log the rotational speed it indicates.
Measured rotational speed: 4800 rpm
